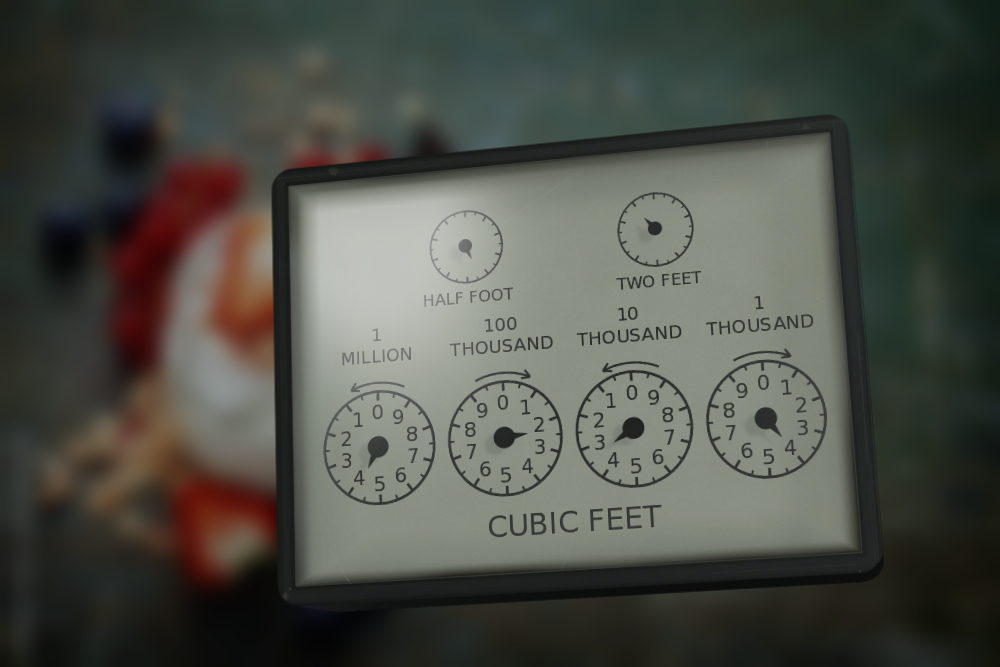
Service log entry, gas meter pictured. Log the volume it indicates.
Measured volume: 423400 ft³
